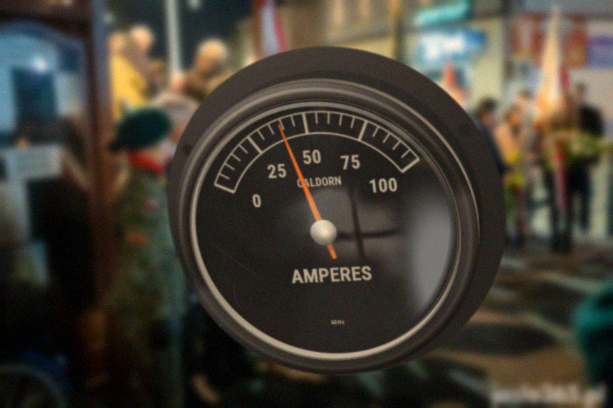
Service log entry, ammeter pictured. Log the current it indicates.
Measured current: 40 A
